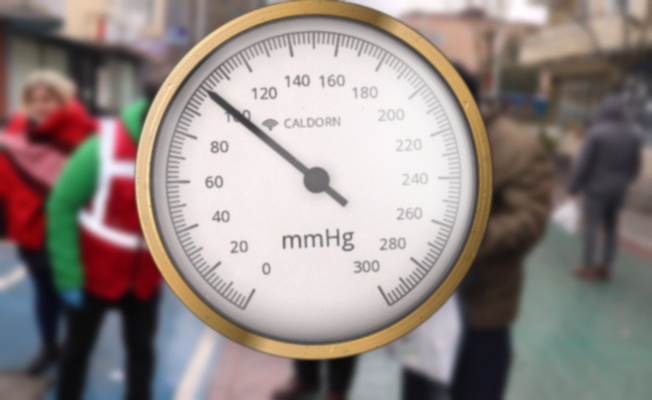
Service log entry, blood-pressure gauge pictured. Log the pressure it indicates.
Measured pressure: 100 mmHg
